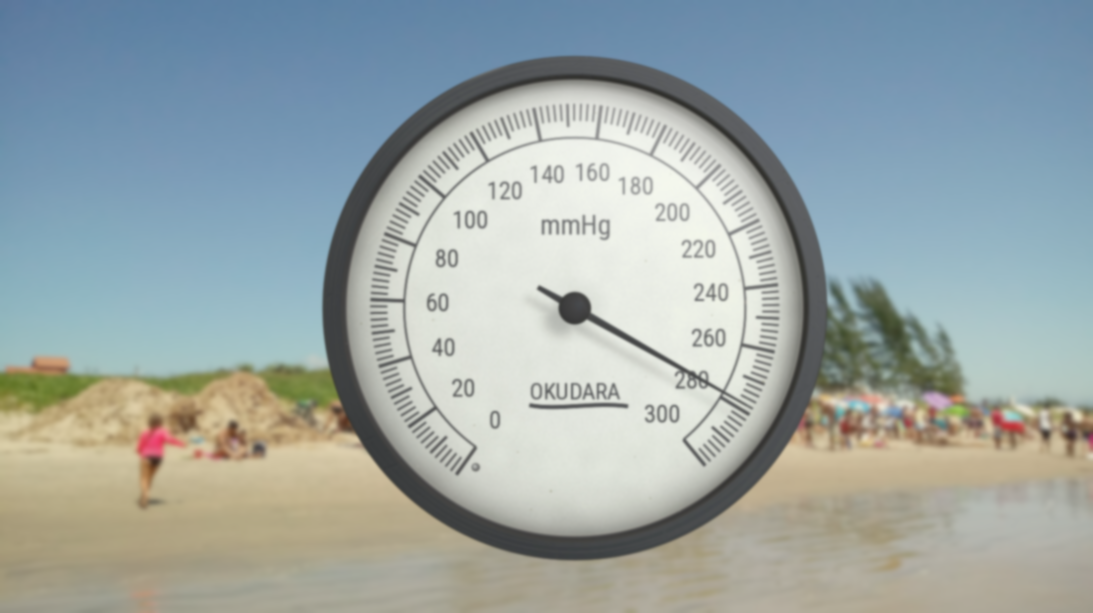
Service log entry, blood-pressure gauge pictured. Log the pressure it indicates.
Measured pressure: 278 mmHg
